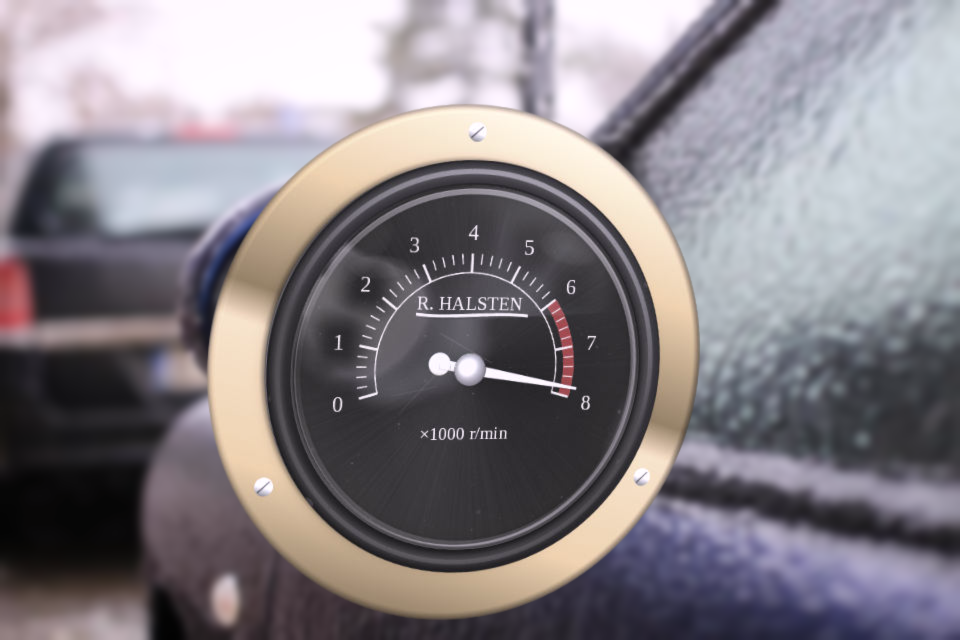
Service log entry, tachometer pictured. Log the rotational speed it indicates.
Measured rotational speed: 7800 rpm
